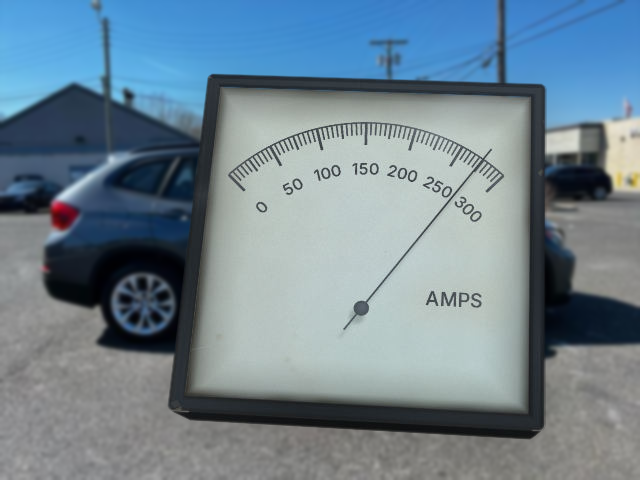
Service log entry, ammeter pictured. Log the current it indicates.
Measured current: 275 A
